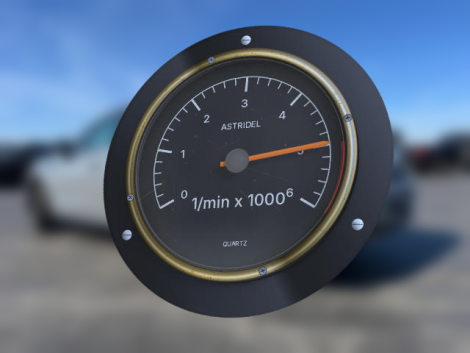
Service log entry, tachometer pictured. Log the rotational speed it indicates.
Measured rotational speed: 5000 rpm
